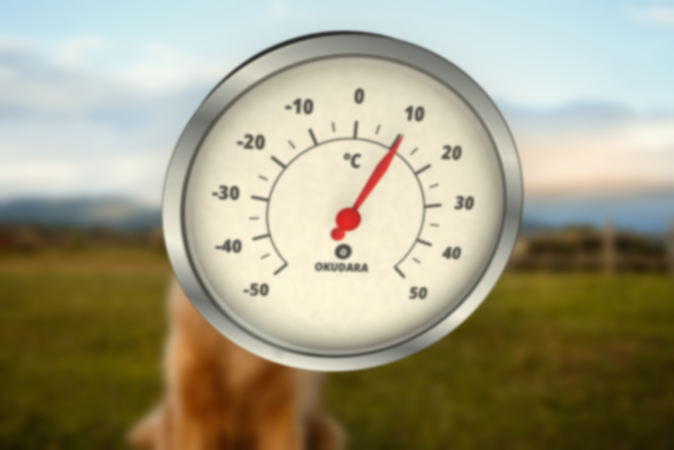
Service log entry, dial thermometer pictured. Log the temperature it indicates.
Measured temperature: 10 °C
